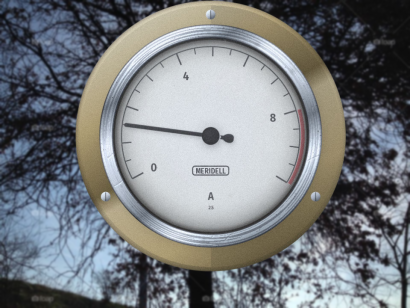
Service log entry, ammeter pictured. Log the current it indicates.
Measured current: 1.5 A
